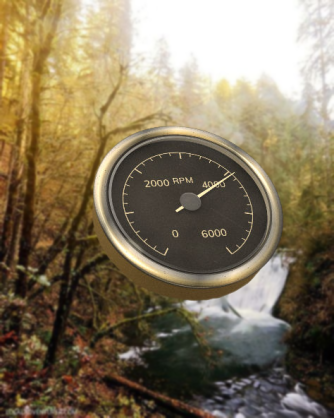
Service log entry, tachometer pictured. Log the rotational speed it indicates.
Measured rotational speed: 4100 rpm
